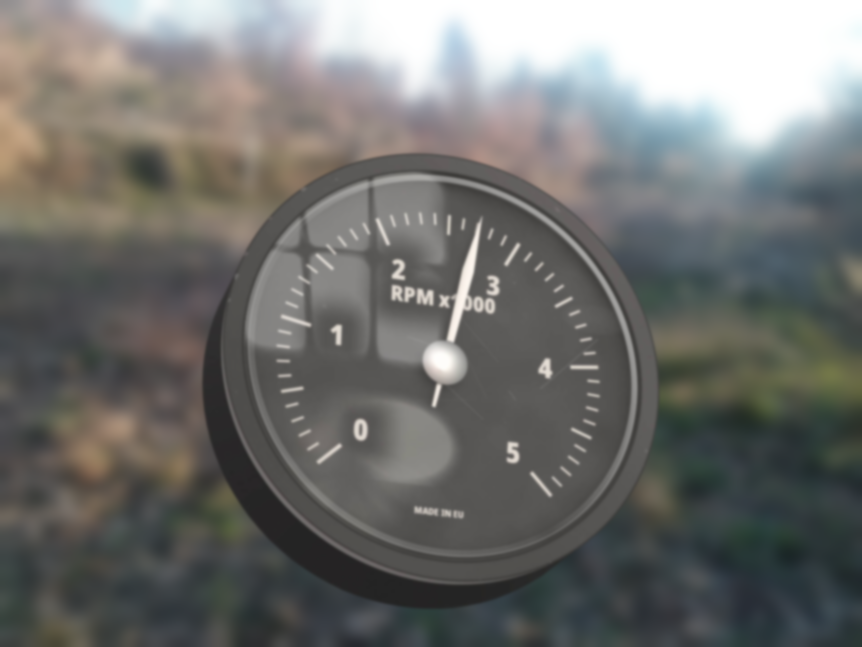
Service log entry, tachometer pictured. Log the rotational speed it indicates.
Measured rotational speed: 2700 rpm
